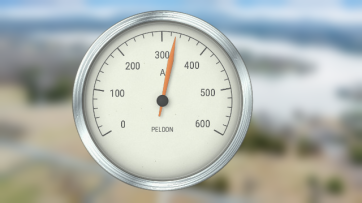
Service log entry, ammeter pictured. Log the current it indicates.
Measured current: 330 A
